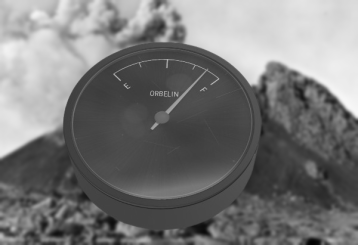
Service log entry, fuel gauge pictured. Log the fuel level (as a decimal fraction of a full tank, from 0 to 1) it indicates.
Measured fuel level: 0.875
